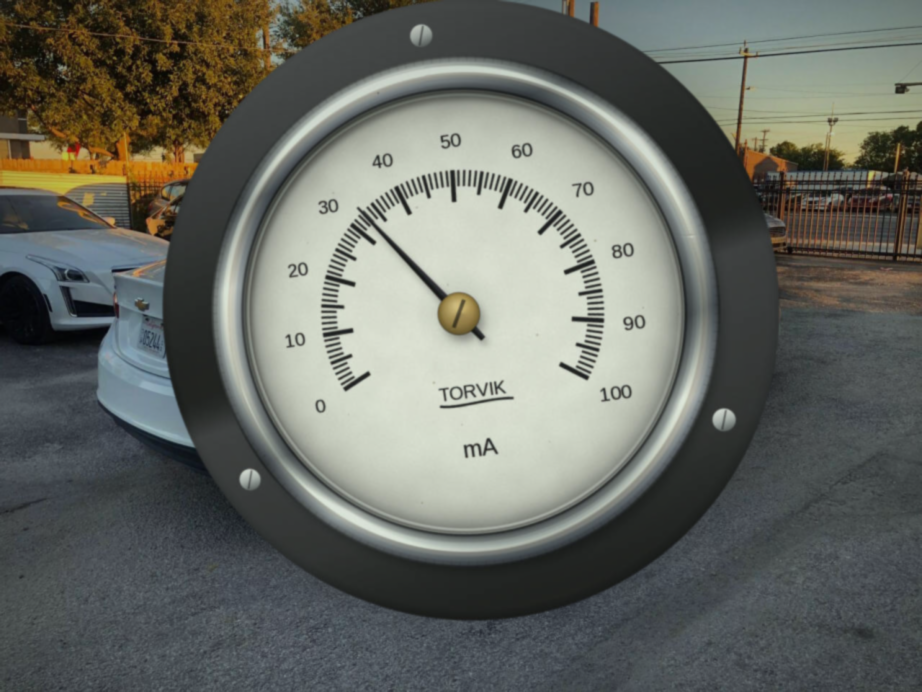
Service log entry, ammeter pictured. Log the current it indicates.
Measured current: 33 mA
